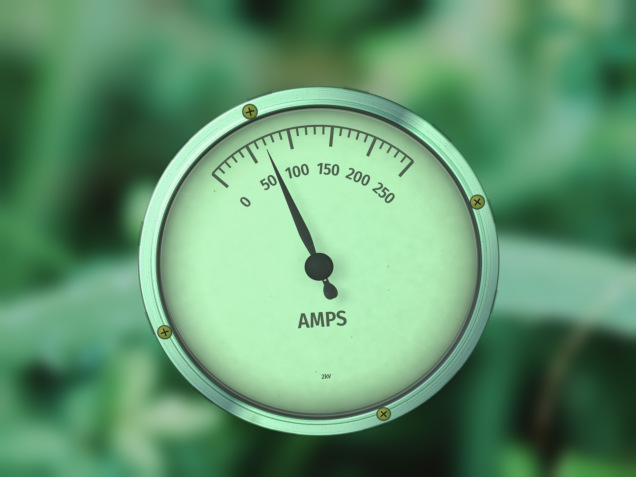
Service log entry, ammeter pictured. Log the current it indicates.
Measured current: 70 A
